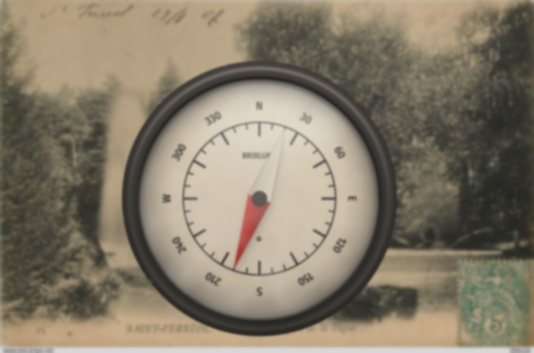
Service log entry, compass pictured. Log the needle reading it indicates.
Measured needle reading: 200 °
